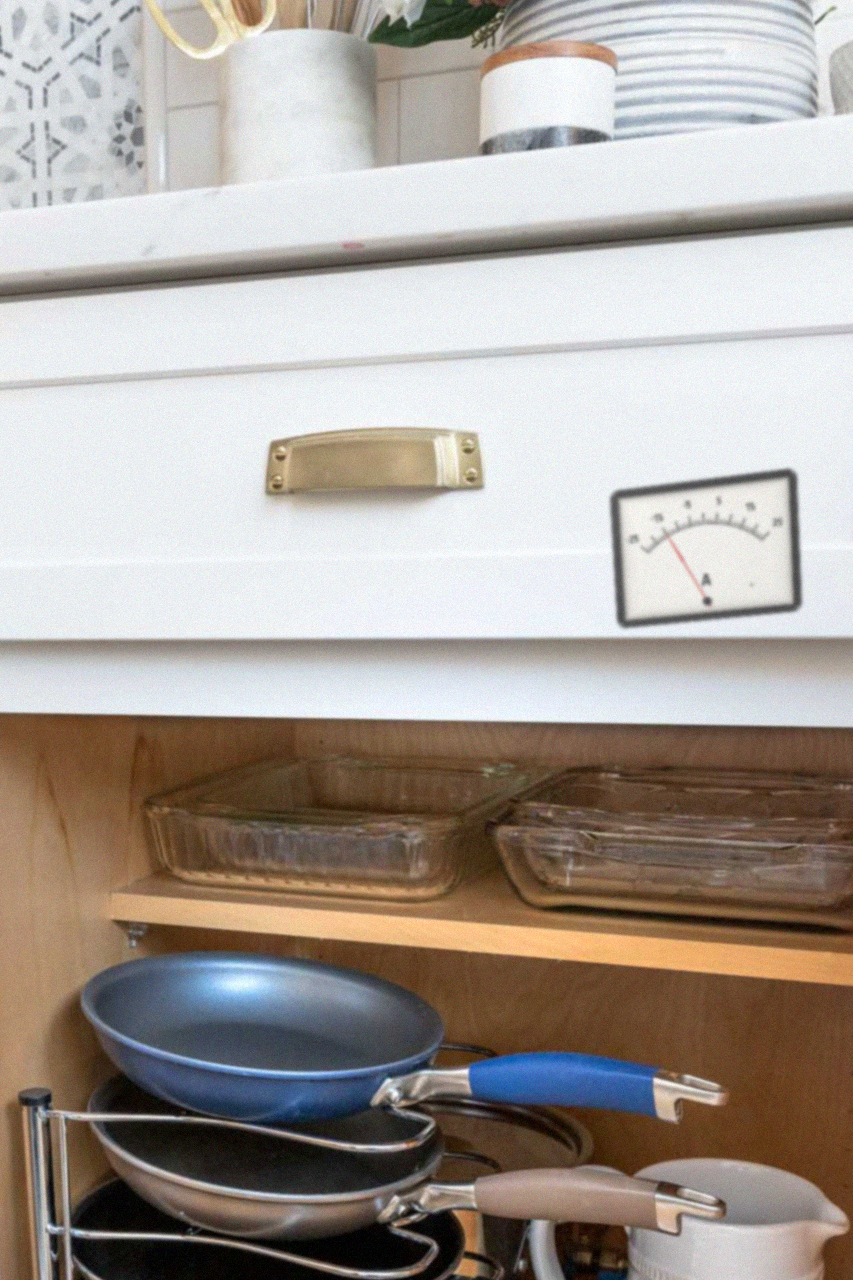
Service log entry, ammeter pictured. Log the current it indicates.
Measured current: -15 A
